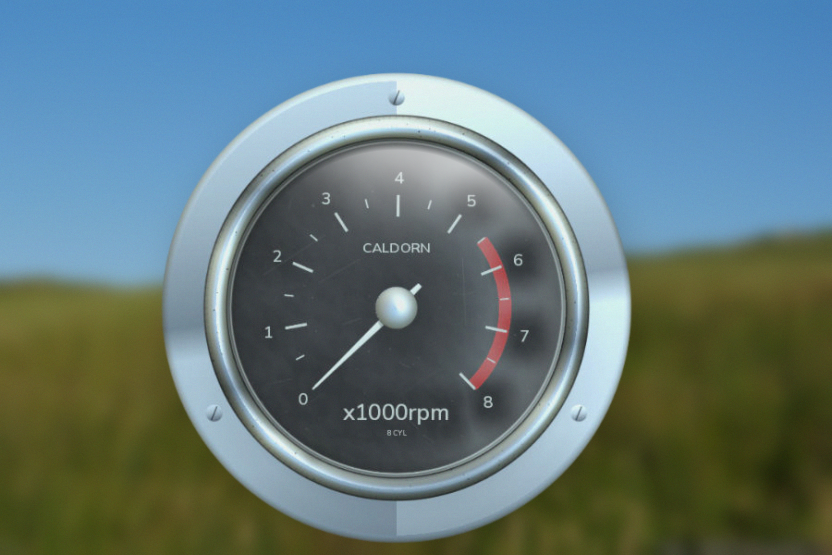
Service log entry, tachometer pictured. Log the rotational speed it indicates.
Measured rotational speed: 0 rpm
